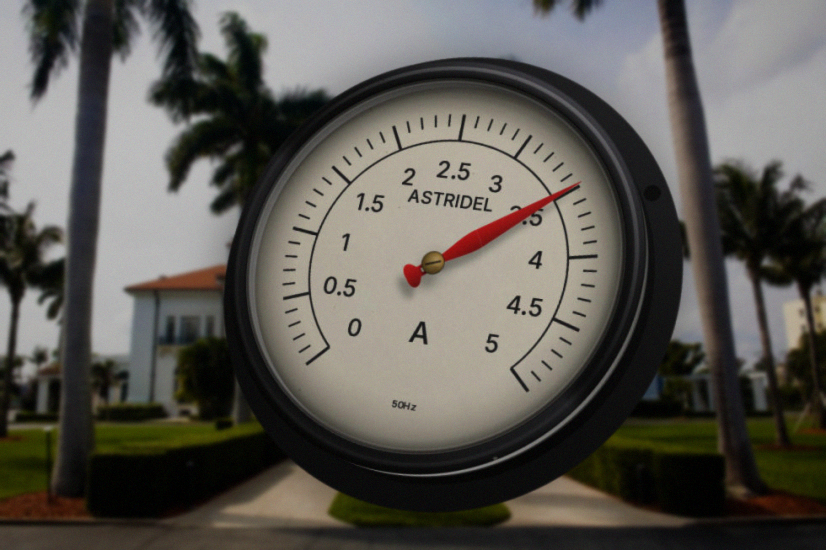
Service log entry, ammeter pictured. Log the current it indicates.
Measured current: 3.5 A
